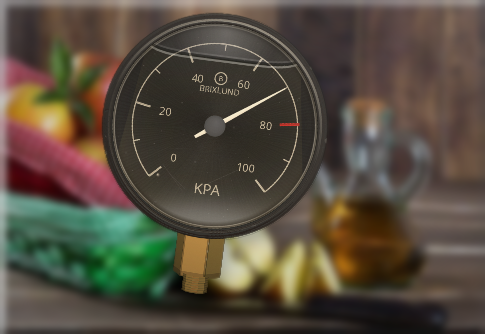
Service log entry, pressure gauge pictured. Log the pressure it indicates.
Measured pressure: 70 kPa
